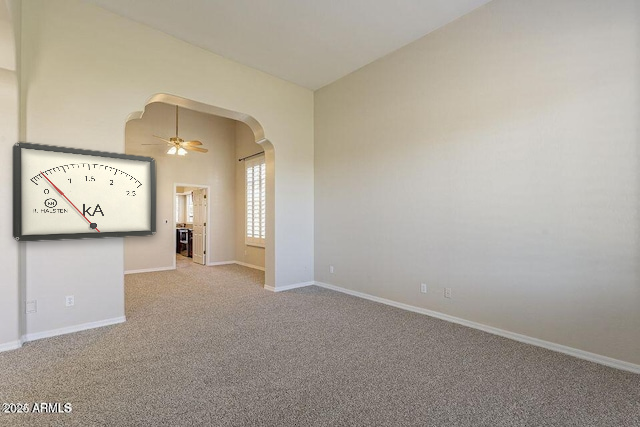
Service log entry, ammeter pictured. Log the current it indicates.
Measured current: 0.5 kA
